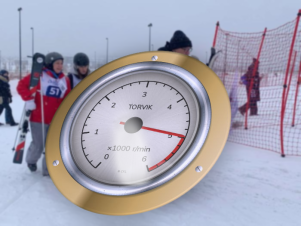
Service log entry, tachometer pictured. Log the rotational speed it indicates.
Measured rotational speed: 5000 rpm
